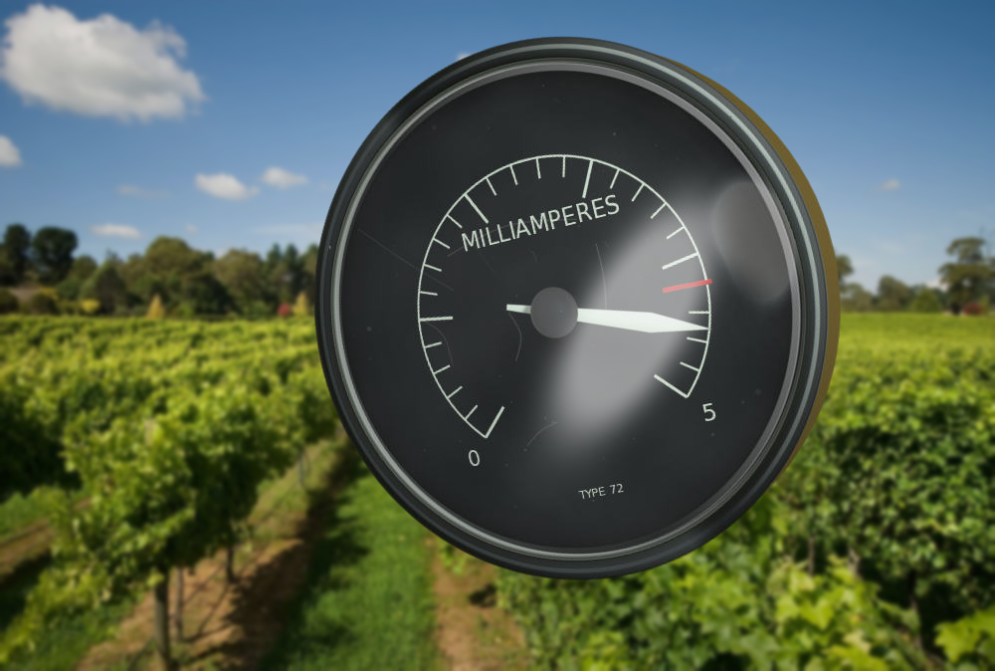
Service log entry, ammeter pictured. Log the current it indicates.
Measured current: 4.5 mA
